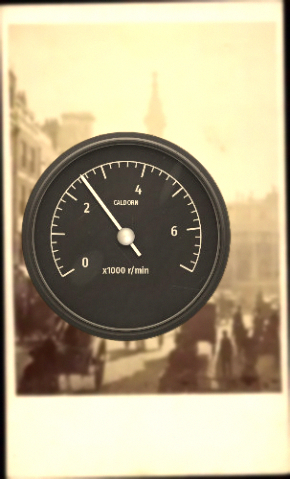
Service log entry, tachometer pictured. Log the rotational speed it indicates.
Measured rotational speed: 2500 rpm
